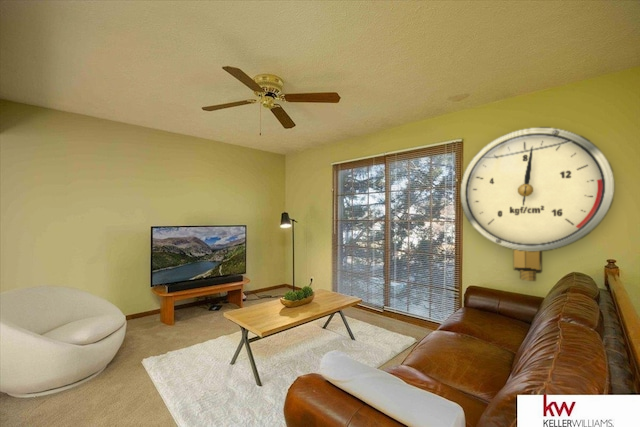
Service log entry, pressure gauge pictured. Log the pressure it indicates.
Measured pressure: 8.5 kg/cm²
